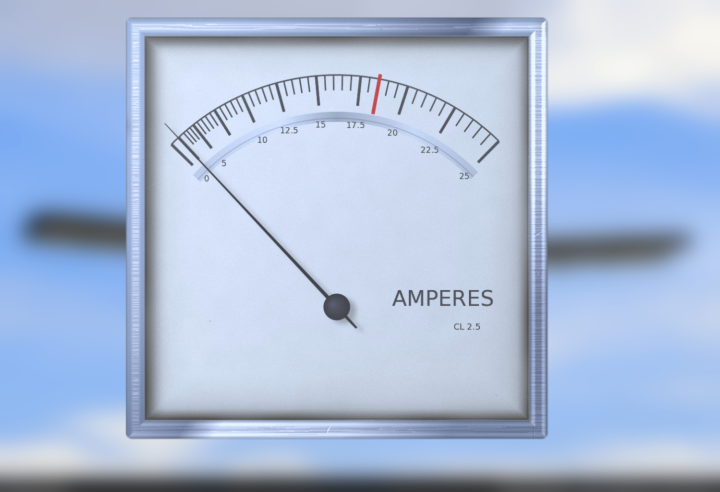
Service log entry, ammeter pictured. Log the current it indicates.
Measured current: 2.5 A
